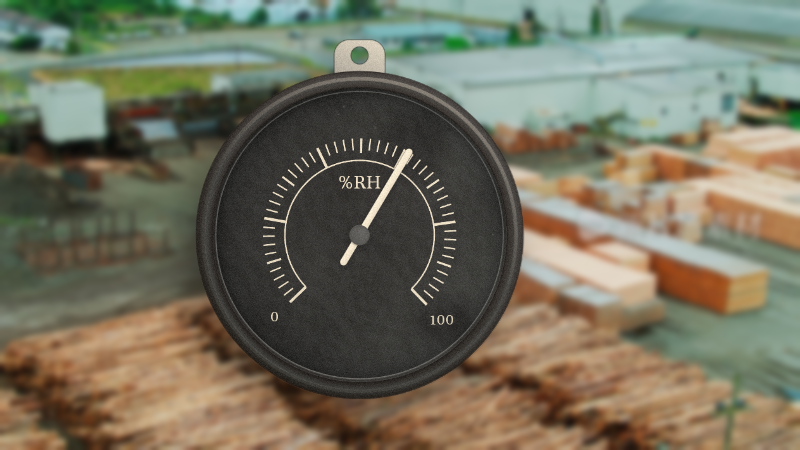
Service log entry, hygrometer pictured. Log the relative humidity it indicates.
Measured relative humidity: 61 %
